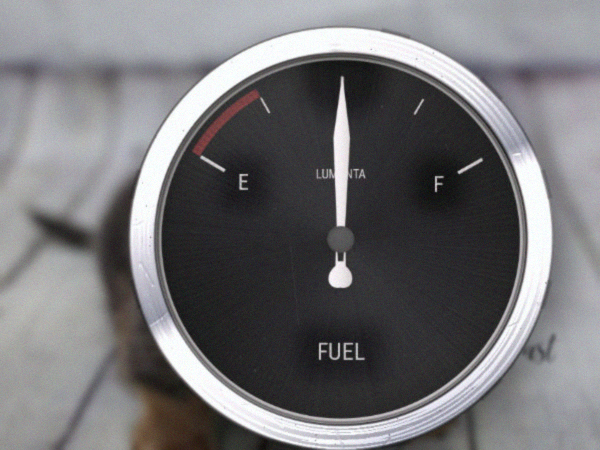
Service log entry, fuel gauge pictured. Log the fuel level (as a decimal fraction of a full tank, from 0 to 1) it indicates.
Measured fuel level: 0.5
